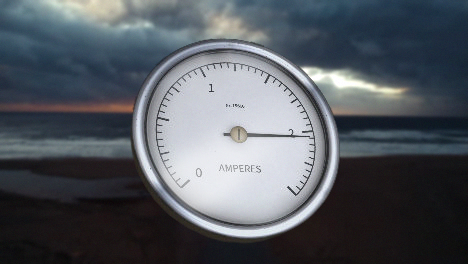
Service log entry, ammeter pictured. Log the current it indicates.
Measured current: 2.05 A
